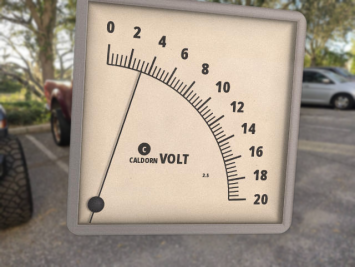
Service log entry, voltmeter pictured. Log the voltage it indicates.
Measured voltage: 3.2 V
